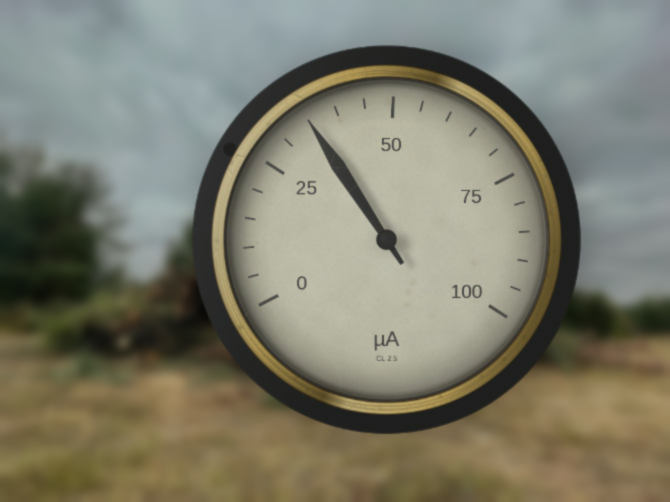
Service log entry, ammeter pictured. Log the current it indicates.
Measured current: 35 µA
